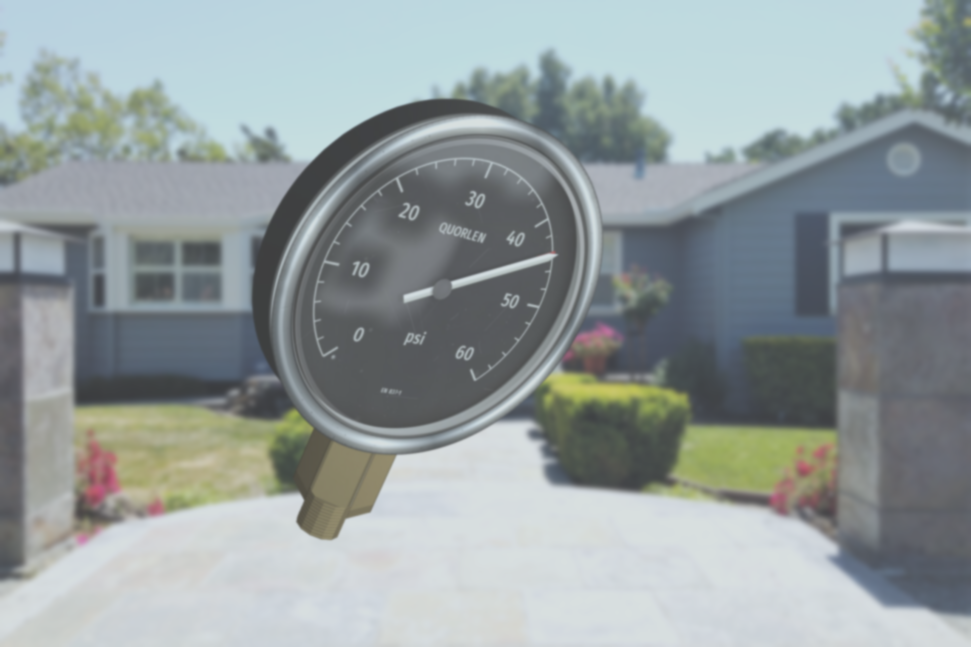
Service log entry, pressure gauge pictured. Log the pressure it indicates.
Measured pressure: 44 psi
